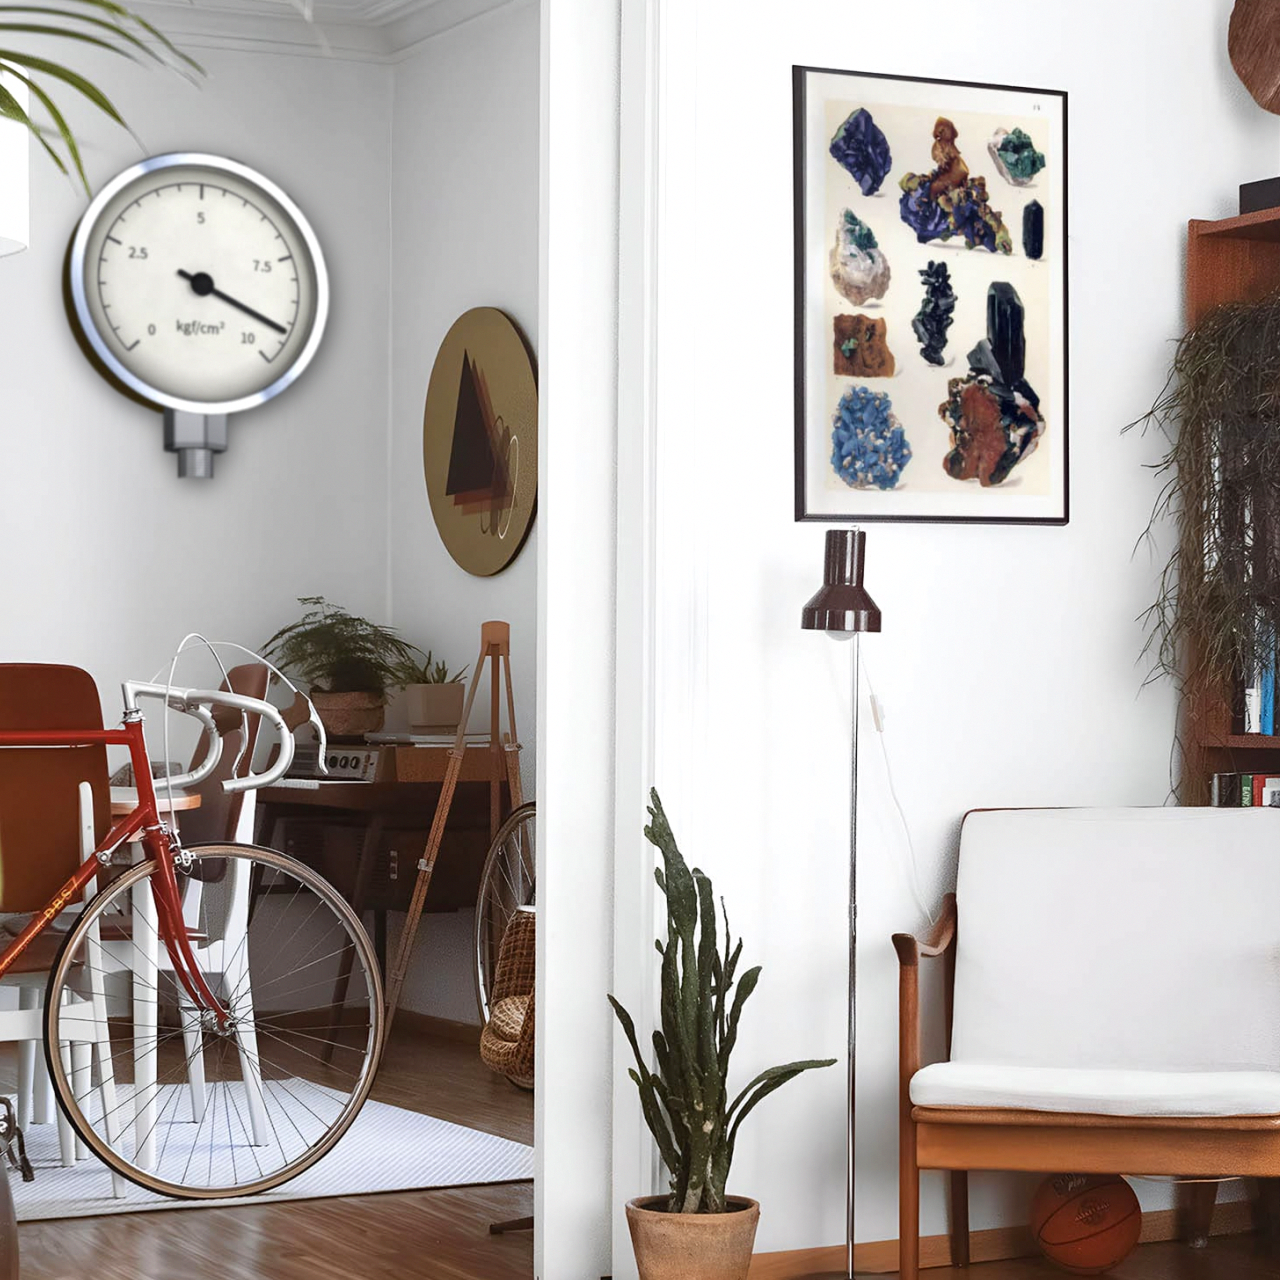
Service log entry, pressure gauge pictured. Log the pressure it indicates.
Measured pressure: 9.25 kg/cm²
